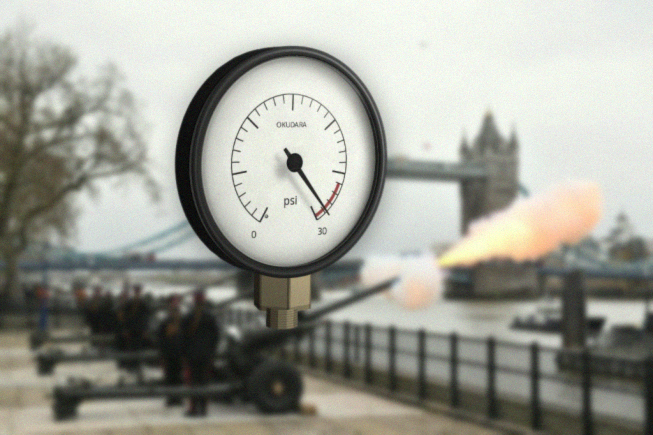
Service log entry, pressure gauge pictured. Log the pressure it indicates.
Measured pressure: 29 psi
